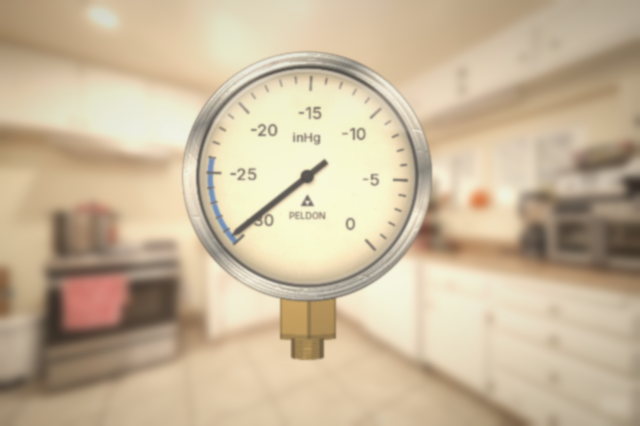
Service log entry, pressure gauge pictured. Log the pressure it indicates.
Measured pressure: -29.5 inHg
